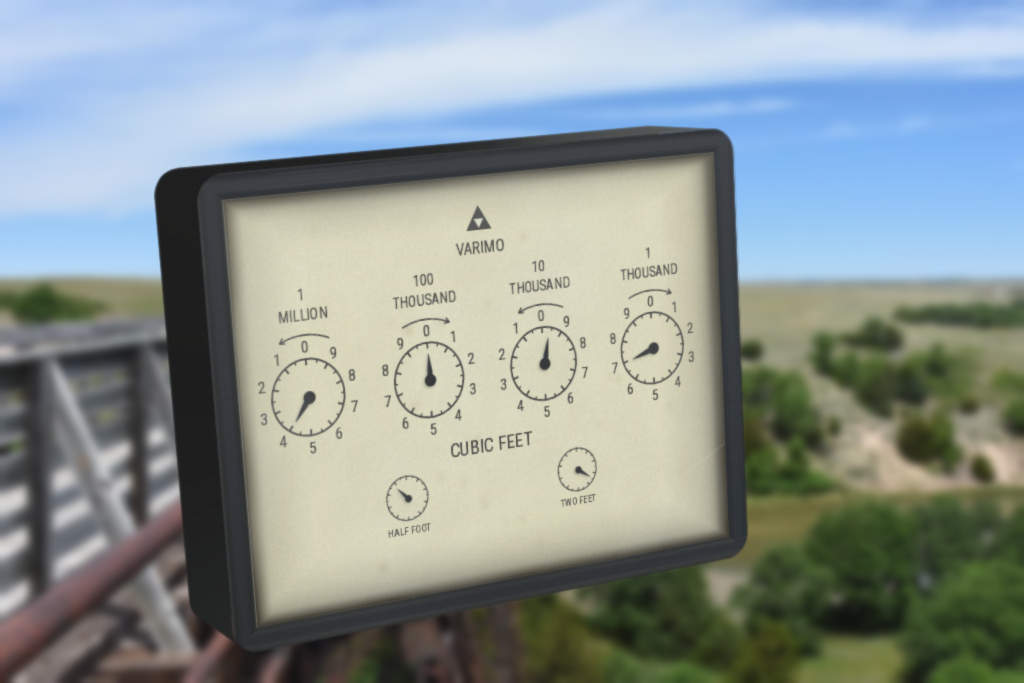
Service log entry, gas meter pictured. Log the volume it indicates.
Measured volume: 399700 ft³
